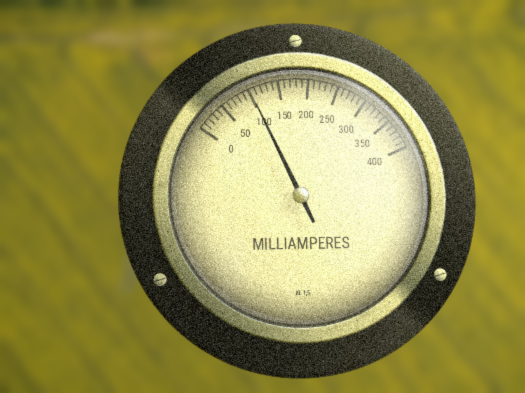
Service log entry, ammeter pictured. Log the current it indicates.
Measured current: 100 mA
